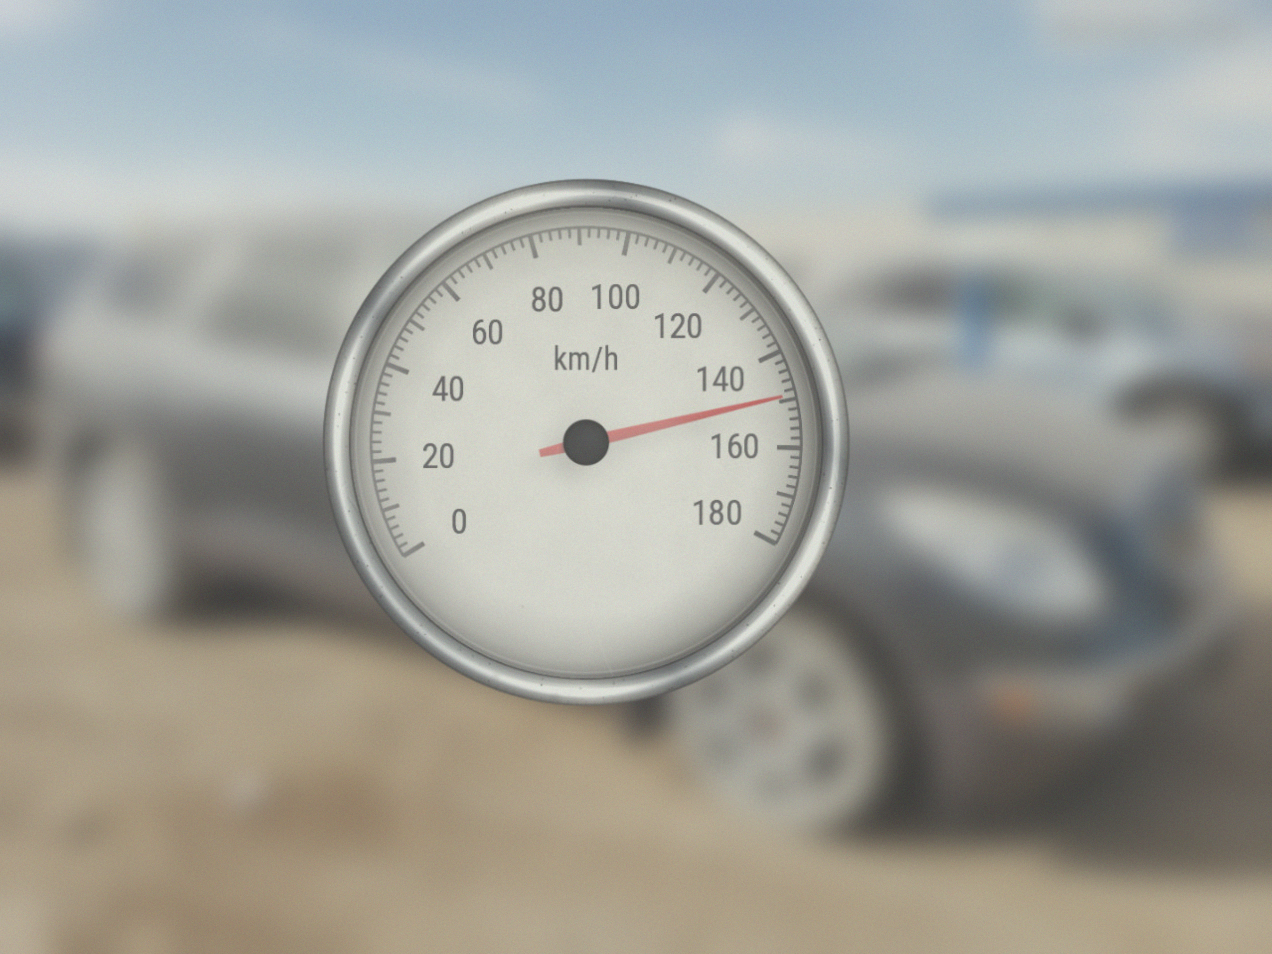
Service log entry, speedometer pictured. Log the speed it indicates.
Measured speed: 149 km/h
